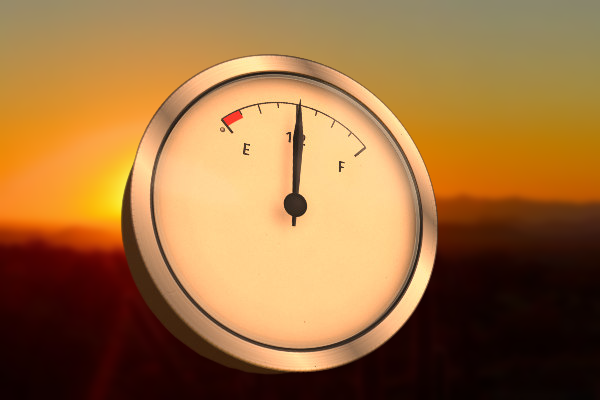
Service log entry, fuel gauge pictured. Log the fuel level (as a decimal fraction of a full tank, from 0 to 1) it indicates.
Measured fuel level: 0.5
